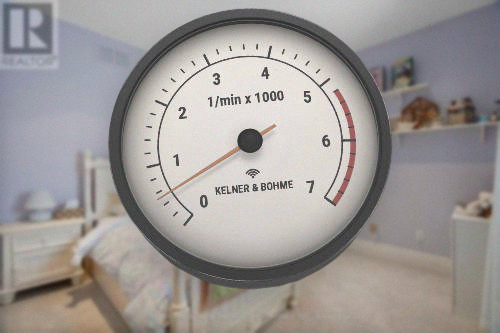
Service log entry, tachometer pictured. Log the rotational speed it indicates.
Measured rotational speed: 500 rpm
